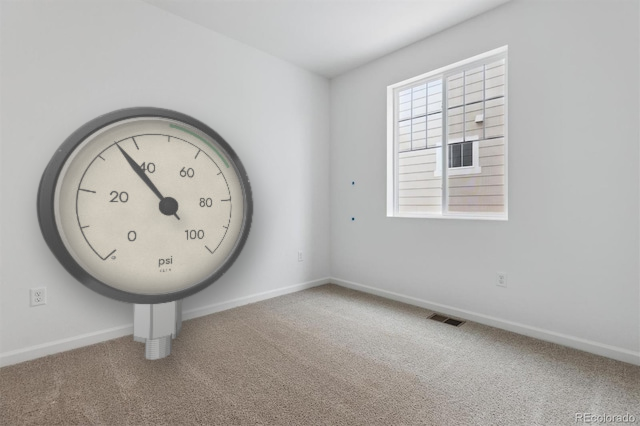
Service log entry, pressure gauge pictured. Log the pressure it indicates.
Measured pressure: 35 psi
